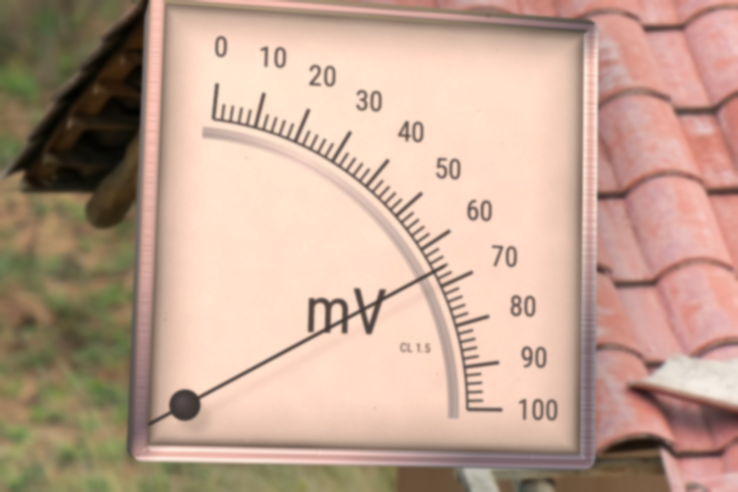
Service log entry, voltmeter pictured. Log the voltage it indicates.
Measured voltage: 66 mV
